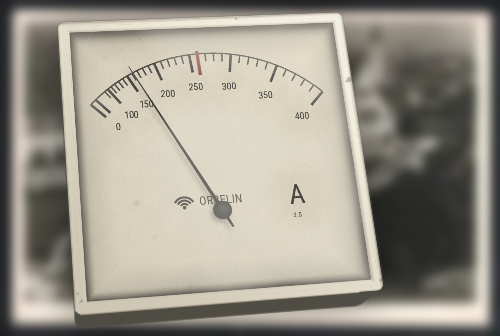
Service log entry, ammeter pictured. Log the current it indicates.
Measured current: 160 A
